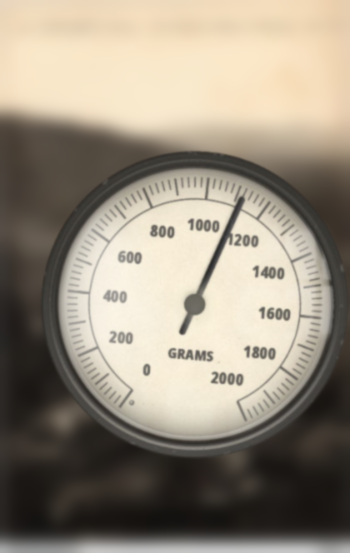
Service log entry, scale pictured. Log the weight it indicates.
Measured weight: 1120 g
